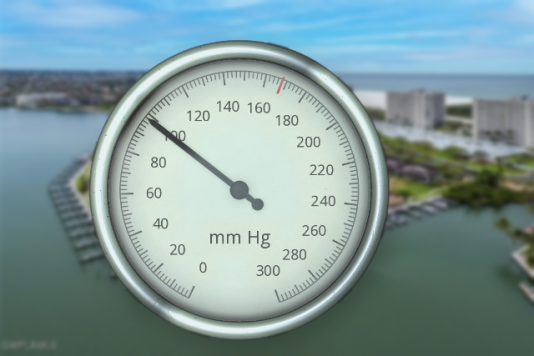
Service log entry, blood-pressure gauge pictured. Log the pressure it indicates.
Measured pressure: 98 mmHg
